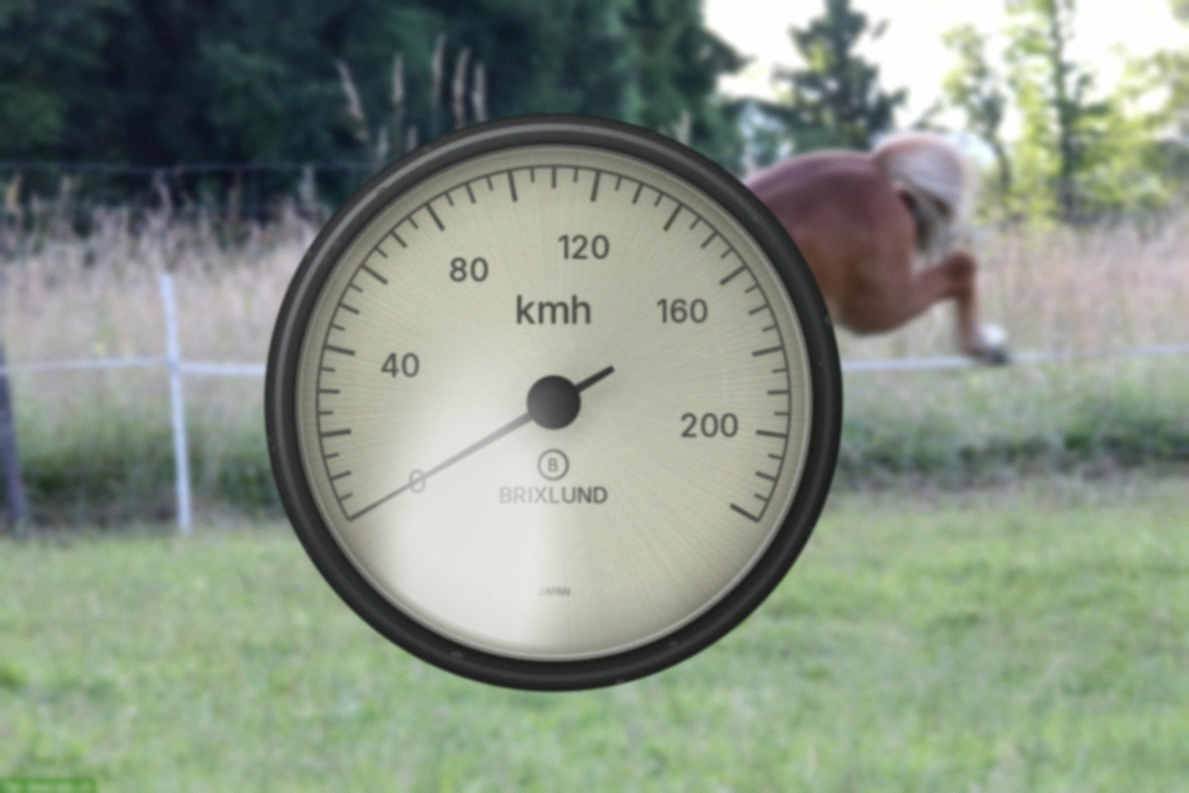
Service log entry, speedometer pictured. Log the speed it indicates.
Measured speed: 0 km/h
